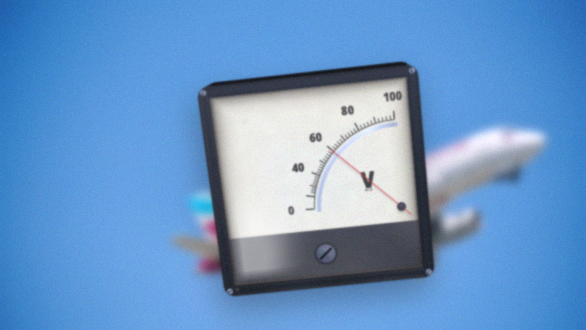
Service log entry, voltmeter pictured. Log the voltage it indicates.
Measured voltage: 60 V
